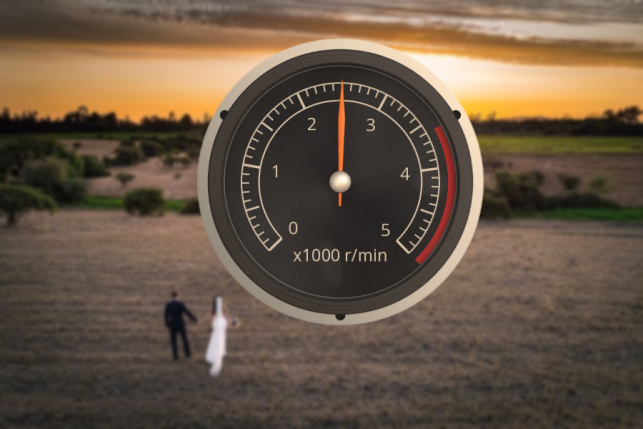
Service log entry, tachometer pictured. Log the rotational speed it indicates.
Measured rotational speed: 2500 rpm
